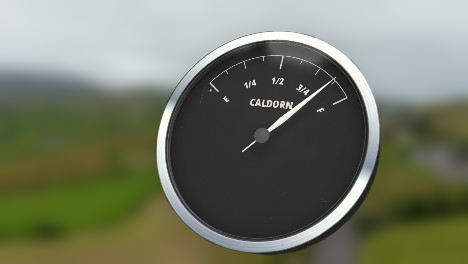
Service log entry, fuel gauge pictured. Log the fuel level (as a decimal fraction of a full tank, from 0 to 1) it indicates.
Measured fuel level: 0.875
